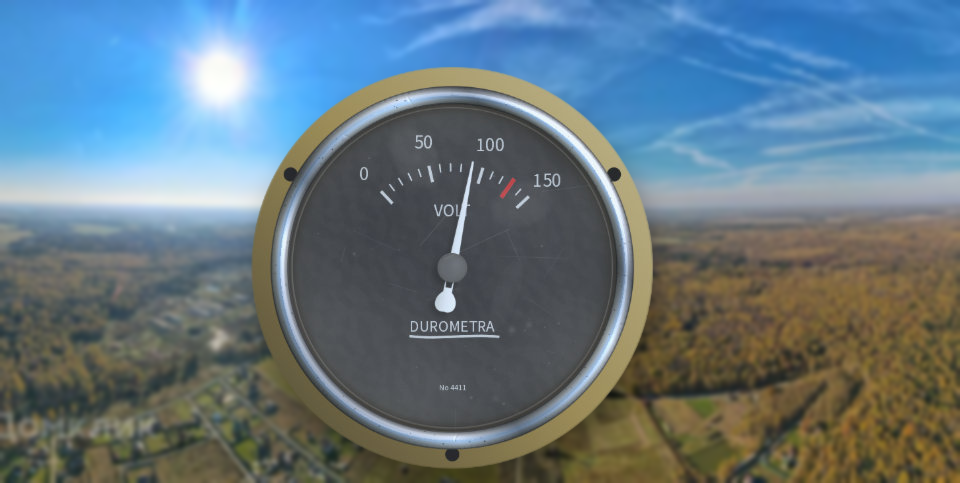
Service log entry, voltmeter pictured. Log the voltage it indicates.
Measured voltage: 90 V
